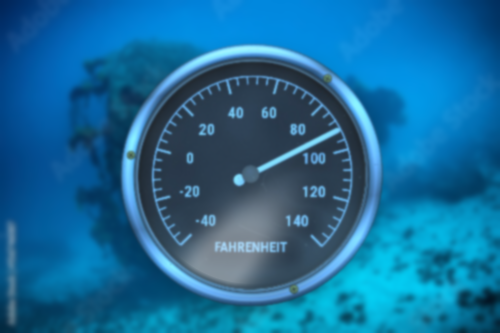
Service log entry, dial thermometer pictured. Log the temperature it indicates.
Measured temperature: 92 °F
